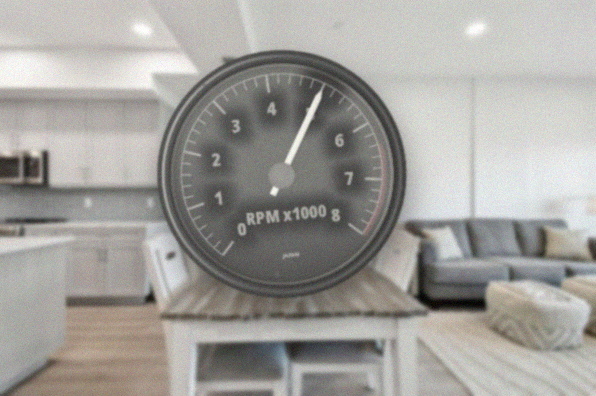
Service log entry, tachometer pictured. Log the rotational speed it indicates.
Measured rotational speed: 5000 rpm
